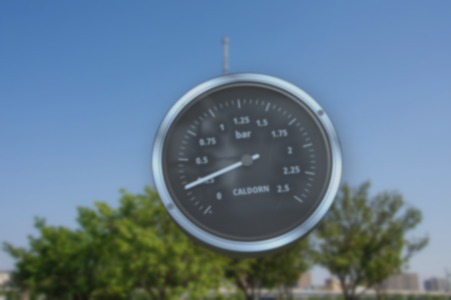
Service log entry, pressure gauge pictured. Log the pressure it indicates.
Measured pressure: 0.25 bar
